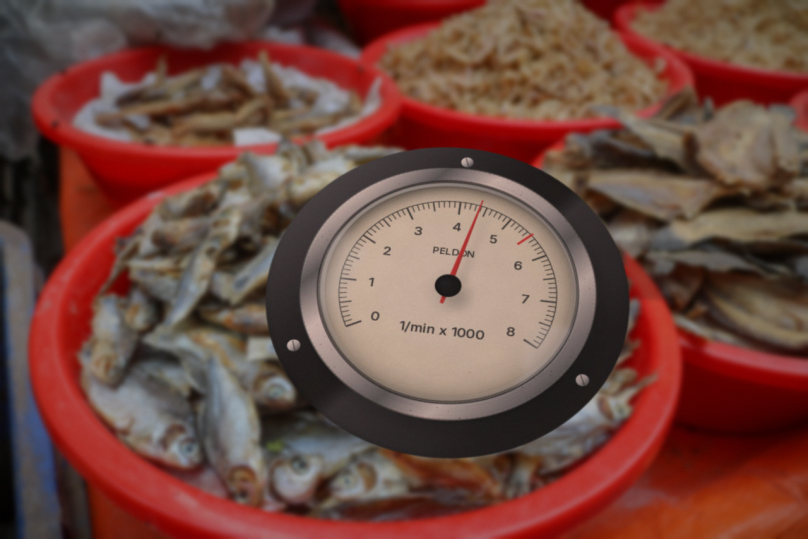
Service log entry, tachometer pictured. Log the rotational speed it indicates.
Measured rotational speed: 4400 rpm
